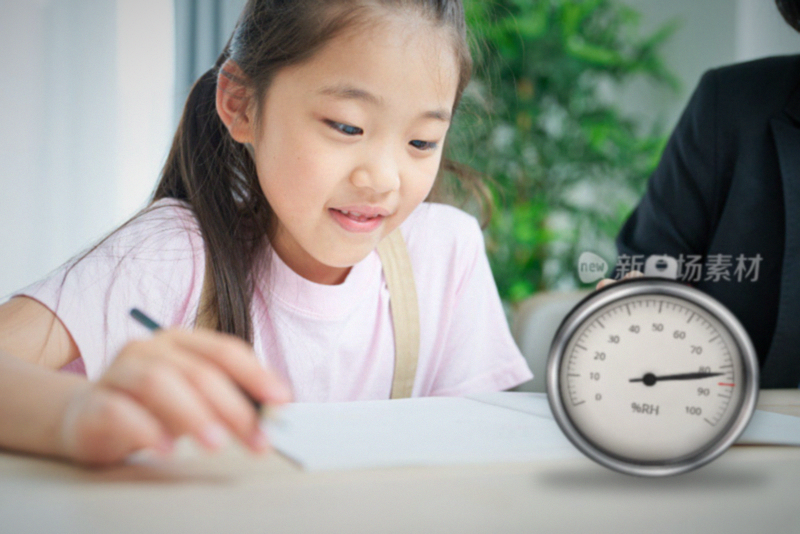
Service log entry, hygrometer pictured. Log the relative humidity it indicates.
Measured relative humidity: 82 %
